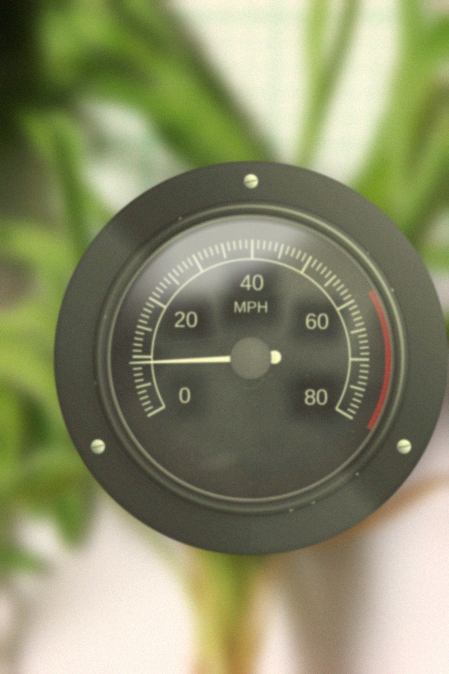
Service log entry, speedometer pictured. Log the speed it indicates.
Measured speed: 9 mph
